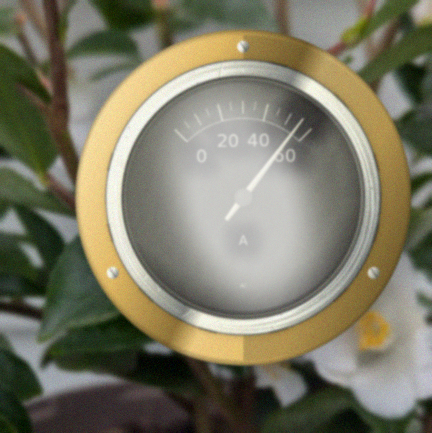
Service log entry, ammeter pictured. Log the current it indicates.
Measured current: 55 A
